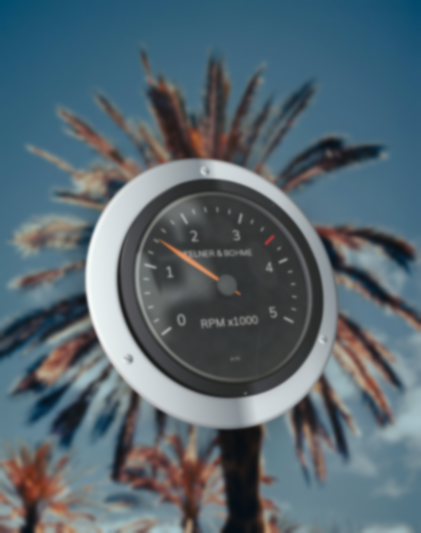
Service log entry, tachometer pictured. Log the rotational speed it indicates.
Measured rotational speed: 1400 rpm
